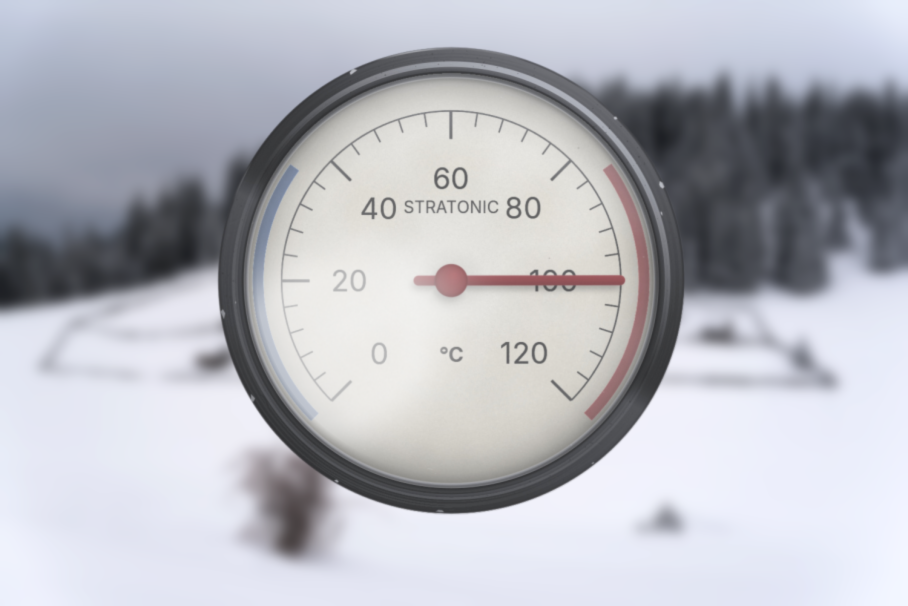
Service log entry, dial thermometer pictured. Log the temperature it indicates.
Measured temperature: 100 °C
